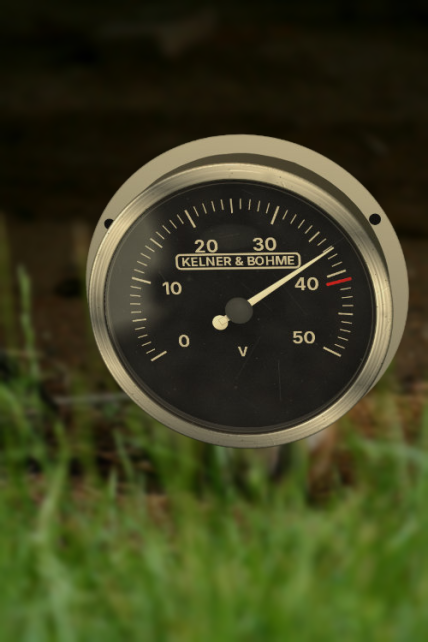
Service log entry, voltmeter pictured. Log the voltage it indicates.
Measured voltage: 37 V
